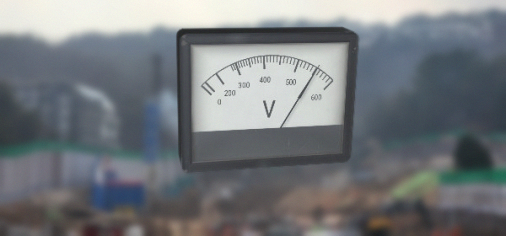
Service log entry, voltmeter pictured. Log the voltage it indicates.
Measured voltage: 550 V
